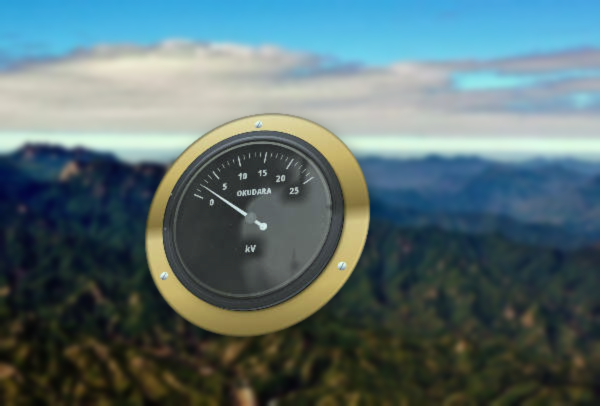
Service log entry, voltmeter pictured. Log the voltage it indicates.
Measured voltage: 2 kV
